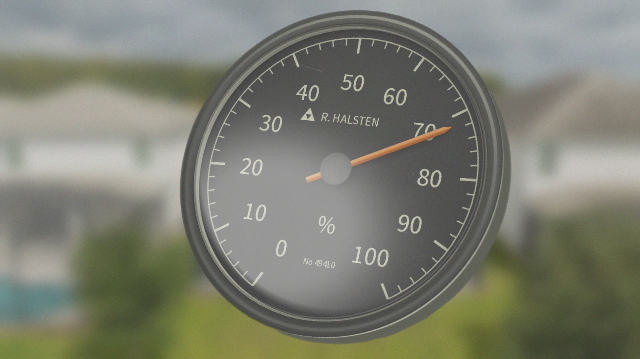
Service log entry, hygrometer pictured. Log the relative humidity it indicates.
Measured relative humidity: 72 %
